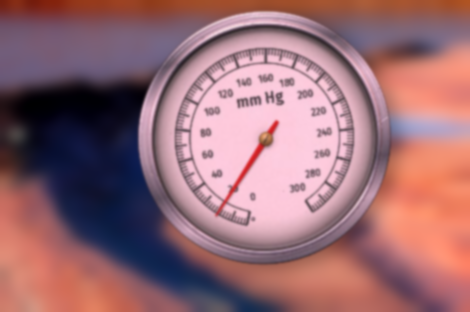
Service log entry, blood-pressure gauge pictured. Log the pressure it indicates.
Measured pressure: 20 mmHg
